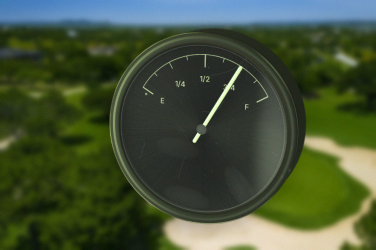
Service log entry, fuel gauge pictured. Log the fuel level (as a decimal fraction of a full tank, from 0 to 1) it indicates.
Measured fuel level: 0.75
